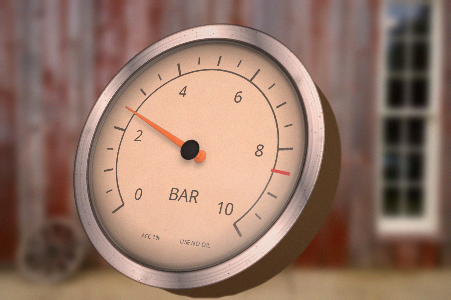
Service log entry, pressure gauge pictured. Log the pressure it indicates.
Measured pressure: 2.5 bar
